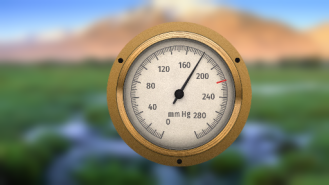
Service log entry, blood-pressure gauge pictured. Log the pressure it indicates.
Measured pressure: 180 mmHg
